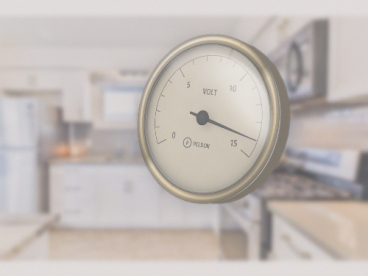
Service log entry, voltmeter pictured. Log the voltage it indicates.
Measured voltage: 14 V
